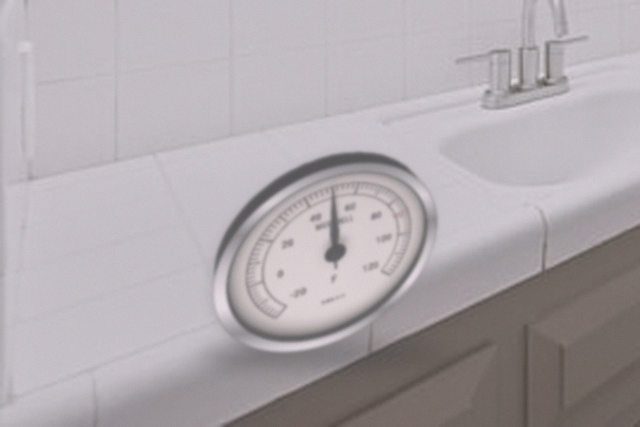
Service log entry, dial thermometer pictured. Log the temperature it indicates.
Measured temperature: 50 °F
